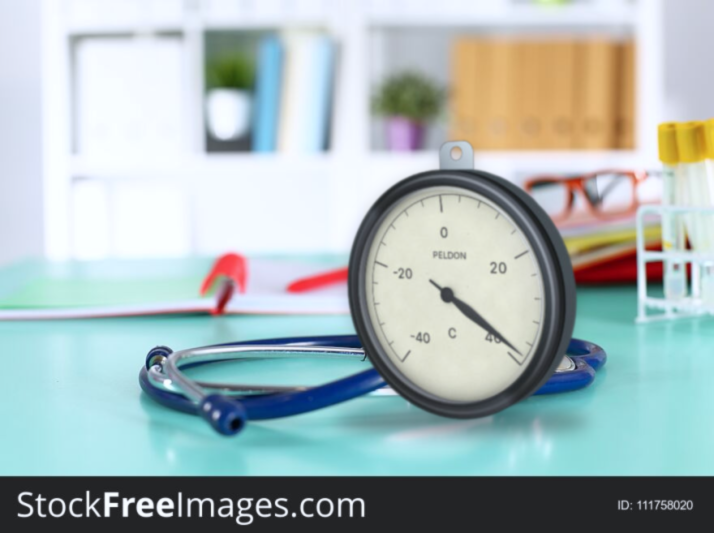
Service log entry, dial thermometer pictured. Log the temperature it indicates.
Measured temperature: 38 °C
